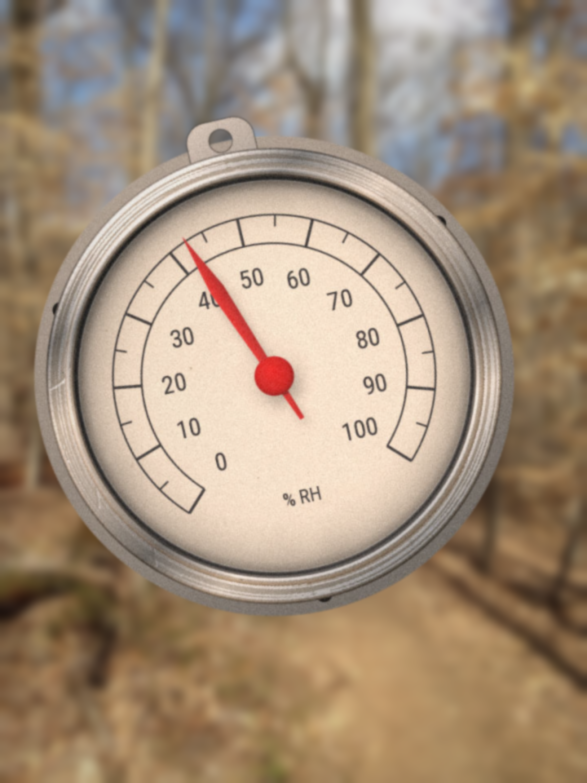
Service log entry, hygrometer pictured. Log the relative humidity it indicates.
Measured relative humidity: 42.5 %
